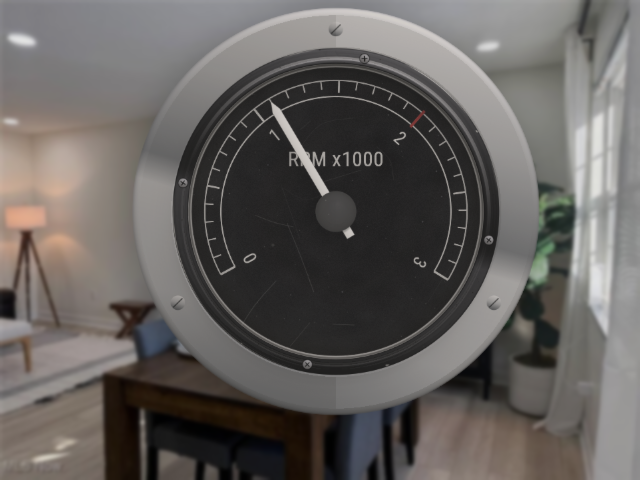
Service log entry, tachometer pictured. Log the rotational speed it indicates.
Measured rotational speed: 1100 rpm
